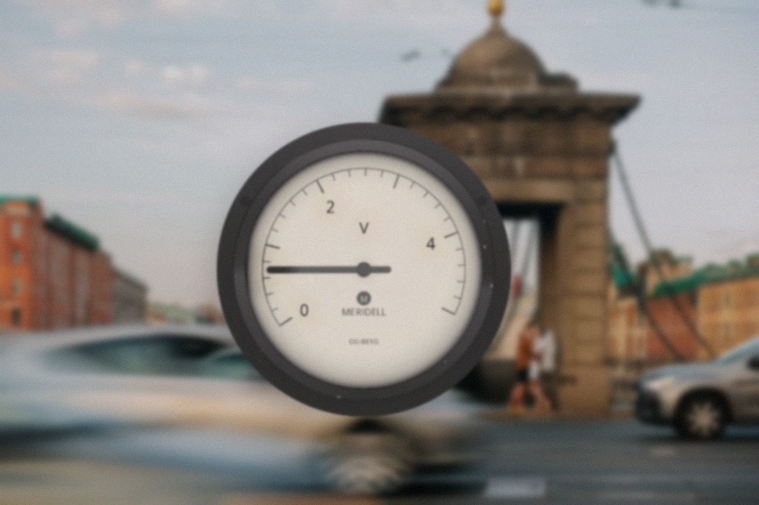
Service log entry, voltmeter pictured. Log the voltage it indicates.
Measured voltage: 0.7 V
